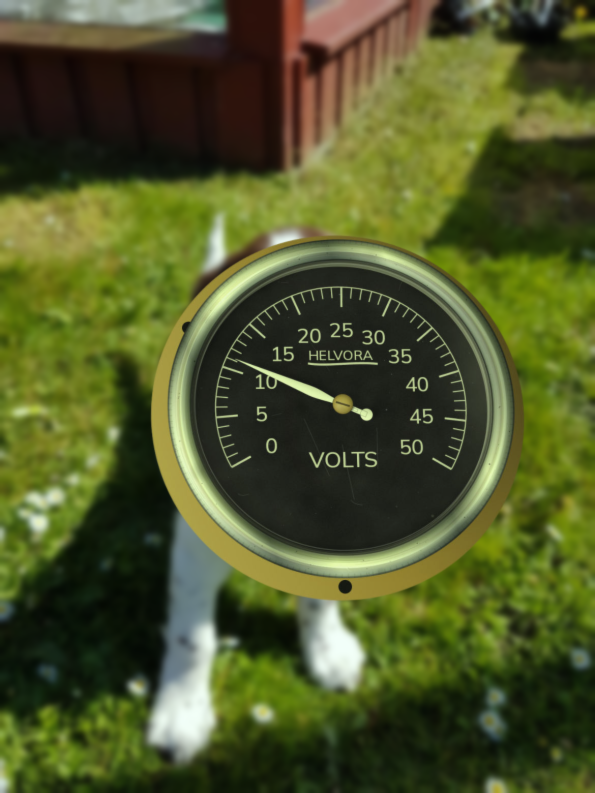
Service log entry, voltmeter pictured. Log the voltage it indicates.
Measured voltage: 11 V
